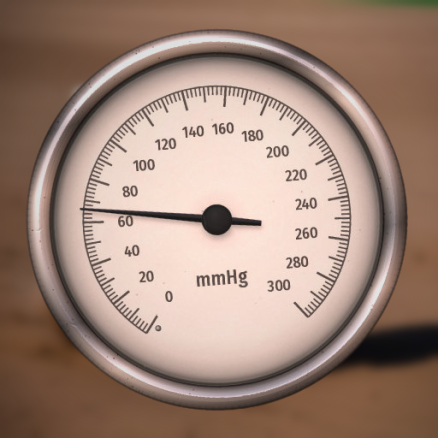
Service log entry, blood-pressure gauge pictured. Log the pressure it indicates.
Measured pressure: 66 mmHg
